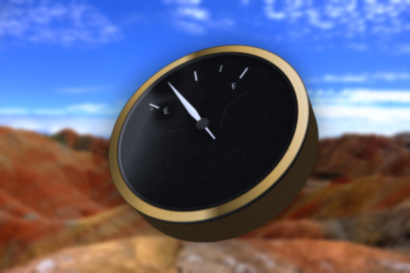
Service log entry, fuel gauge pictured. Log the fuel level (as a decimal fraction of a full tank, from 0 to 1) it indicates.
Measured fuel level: 0.25
